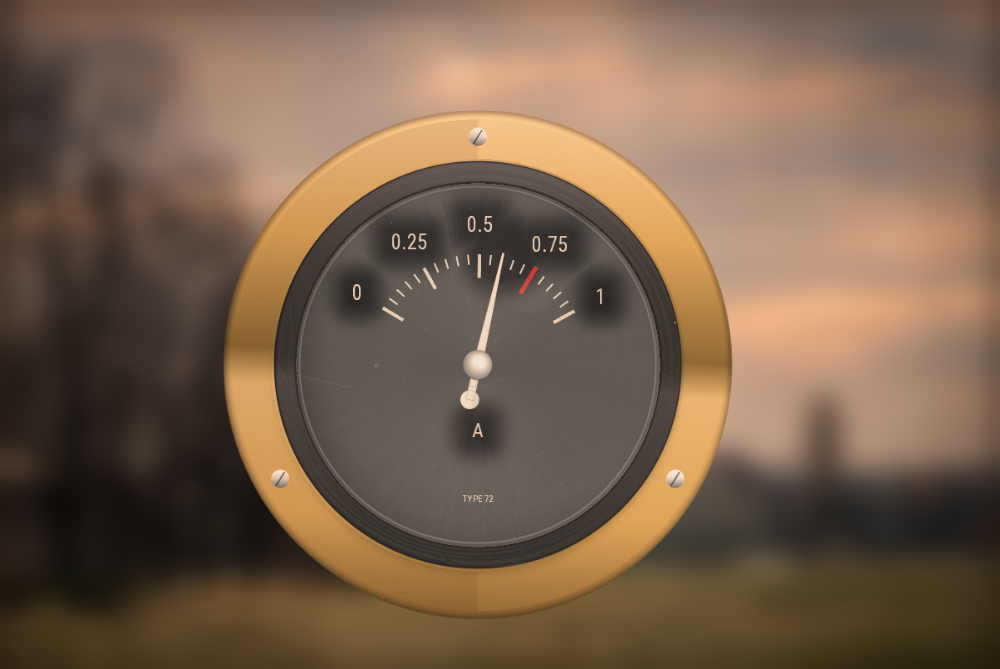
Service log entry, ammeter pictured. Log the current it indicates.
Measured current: 0.6 A
